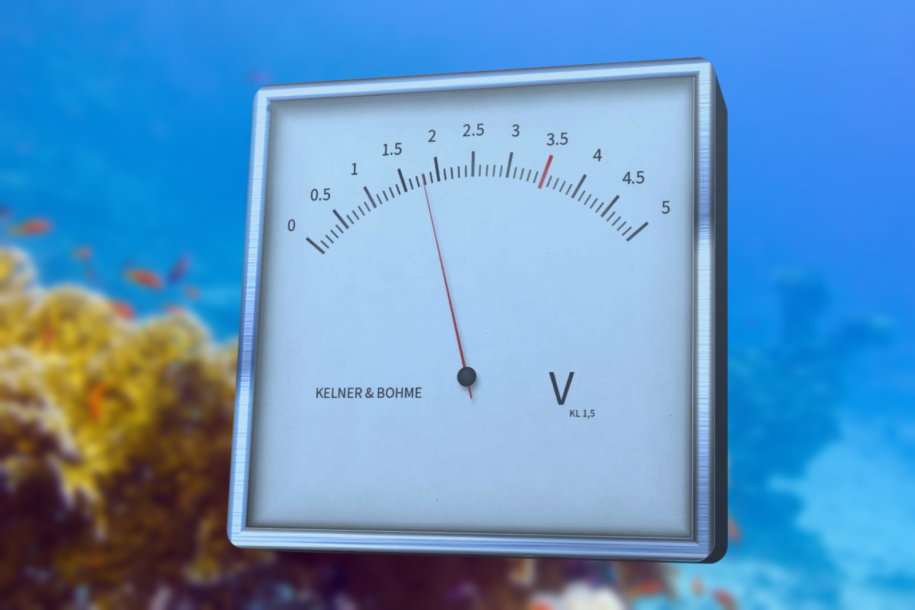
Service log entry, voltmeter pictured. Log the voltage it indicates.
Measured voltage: 1.8 V
